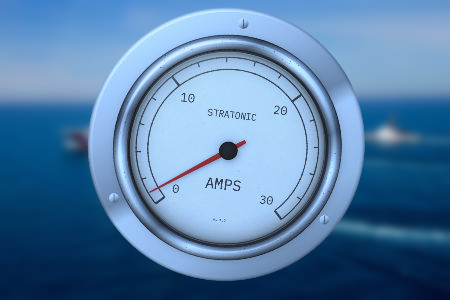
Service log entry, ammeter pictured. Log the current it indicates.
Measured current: 1 A
